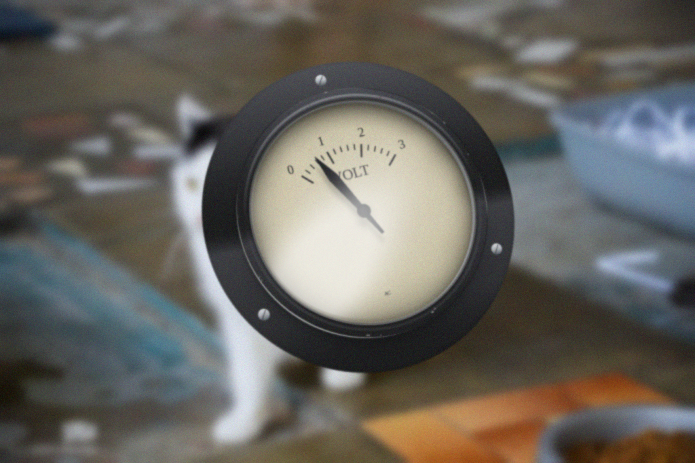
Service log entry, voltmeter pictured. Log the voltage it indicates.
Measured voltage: 0.6 V
